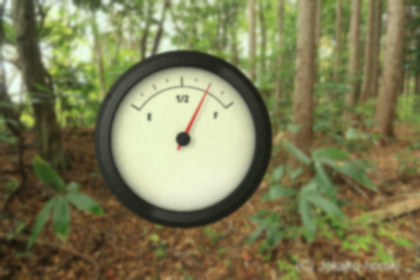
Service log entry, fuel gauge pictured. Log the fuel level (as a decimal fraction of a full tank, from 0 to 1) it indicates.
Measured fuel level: 0.75
